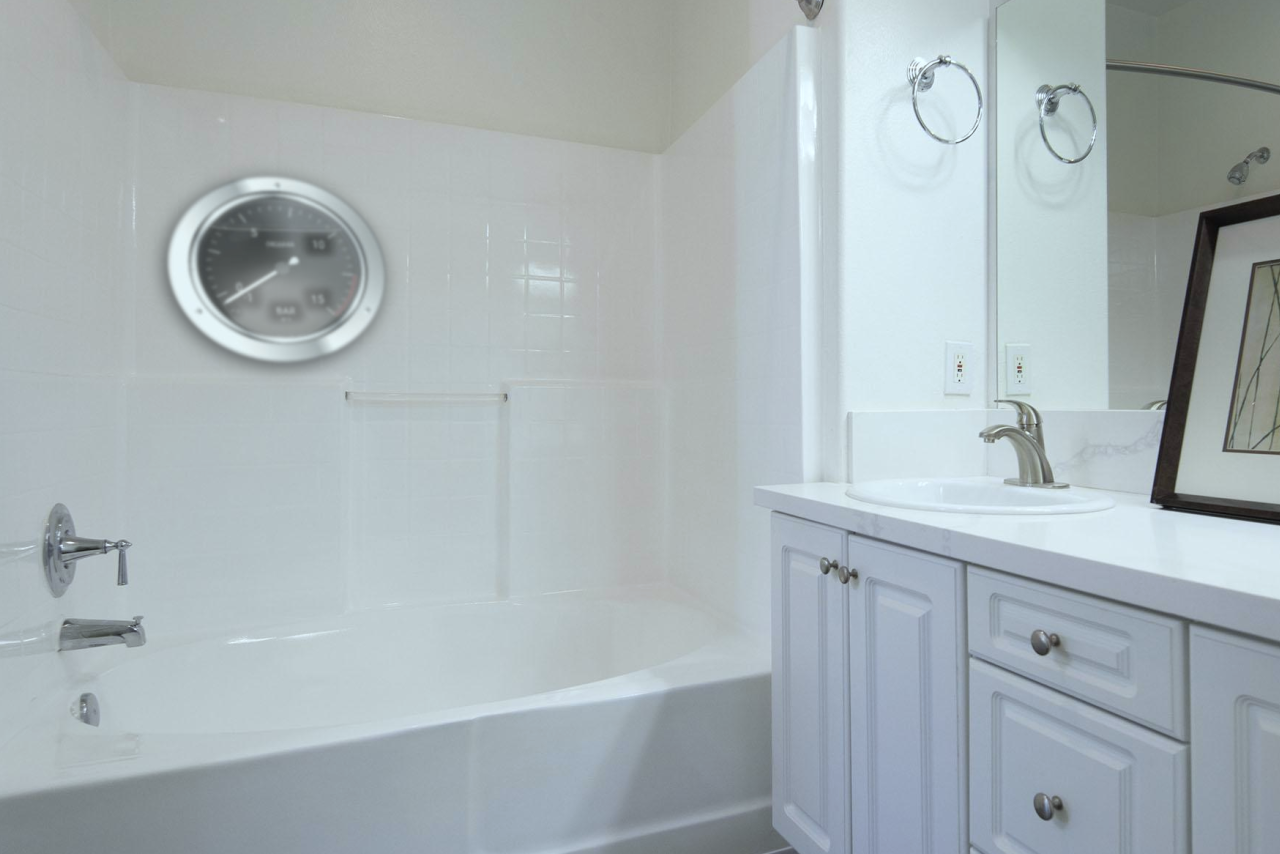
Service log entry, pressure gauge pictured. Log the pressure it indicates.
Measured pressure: -0.5 bar
